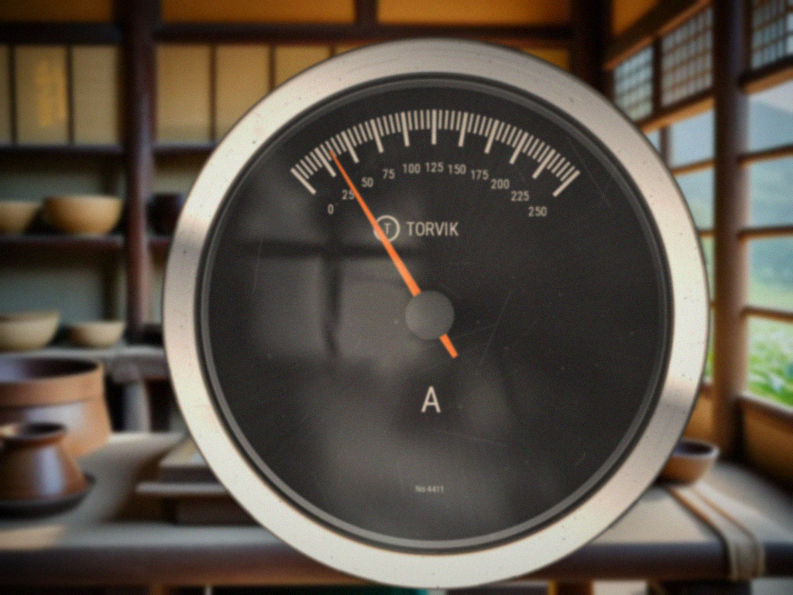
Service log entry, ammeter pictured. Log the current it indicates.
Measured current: 35 A
